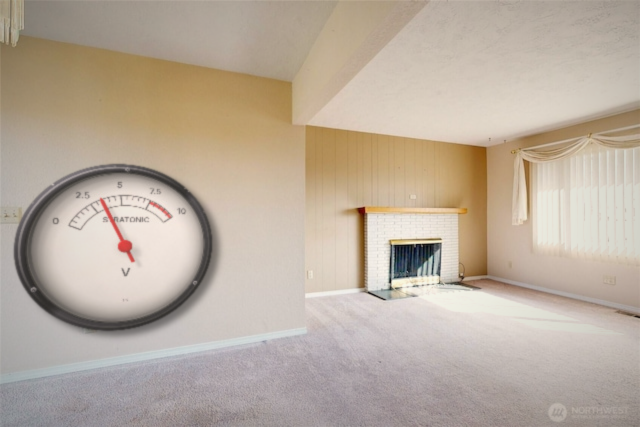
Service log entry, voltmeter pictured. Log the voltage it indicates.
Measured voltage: 3.5 V
